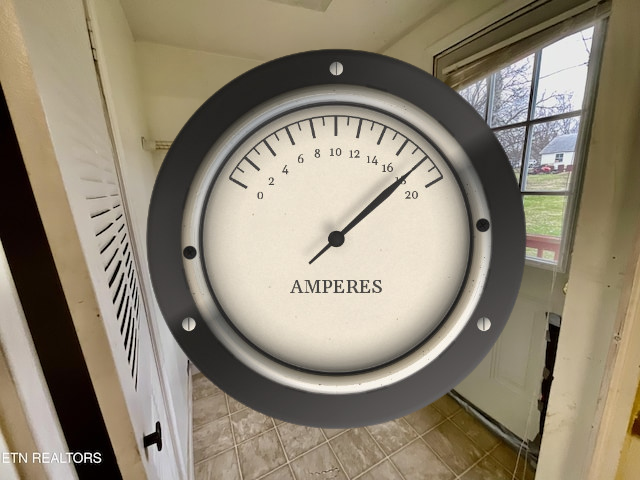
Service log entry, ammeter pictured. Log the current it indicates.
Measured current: 18 A
